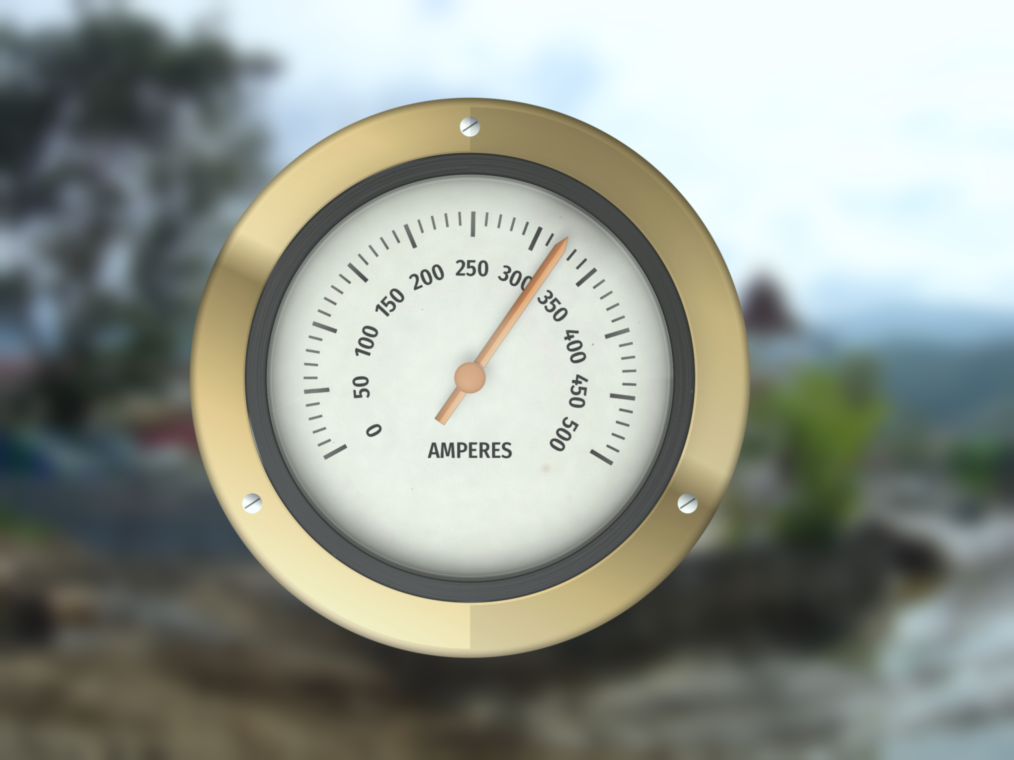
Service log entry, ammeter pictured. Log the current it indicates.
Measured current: 320 A
